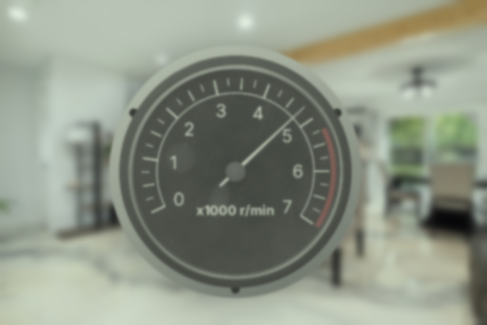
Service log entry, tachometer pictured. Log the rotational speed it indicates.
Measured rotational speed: 4750 rpm
